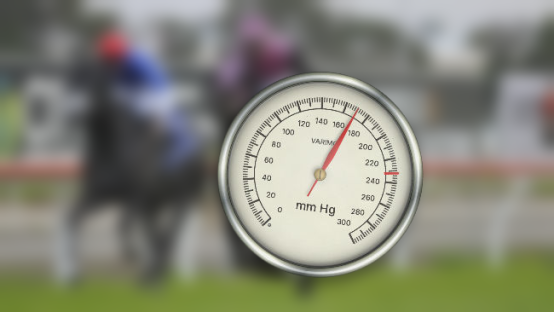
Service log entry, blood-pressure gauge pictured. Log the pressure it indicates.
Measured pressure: 170 mmHg
